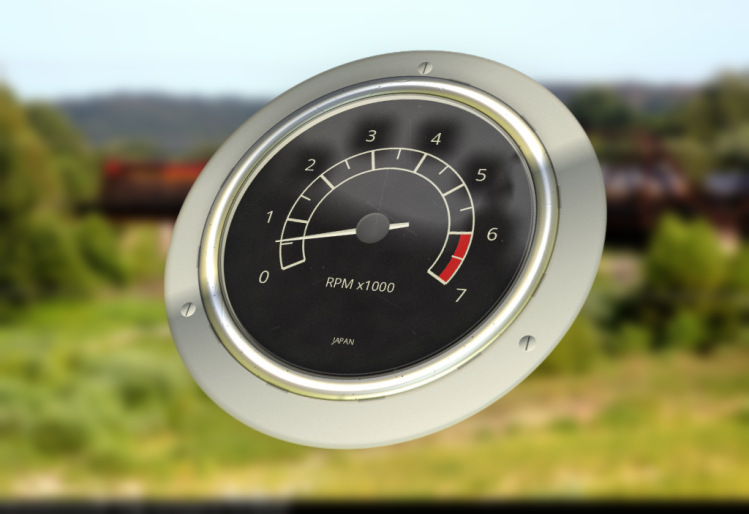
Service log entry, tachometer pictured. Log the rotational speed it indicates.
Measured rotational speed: 500 rpm
